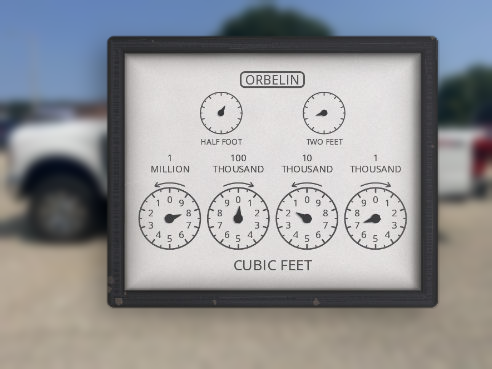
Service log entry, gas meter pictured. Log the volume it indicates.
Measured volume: 801700 ft³
